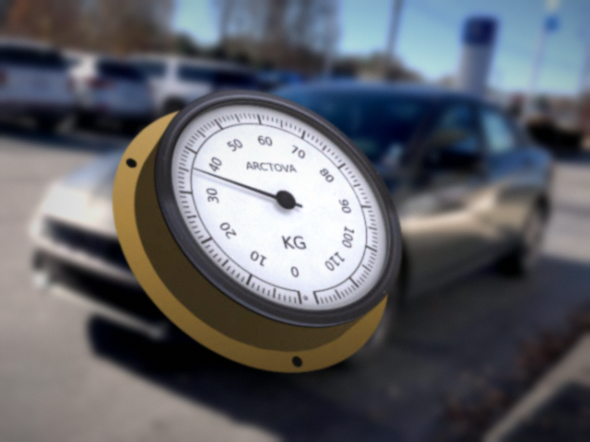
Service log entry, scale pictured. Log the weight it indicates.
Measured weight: 35 kg
